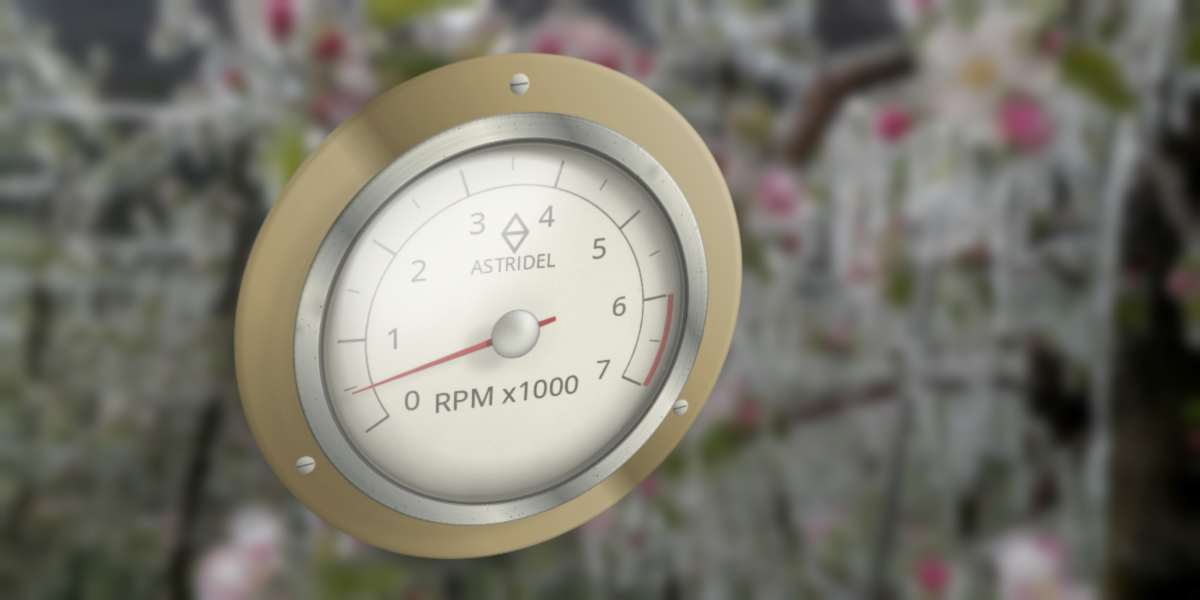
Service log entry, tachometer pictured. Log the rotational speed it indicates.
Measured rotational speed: 500 rpm
